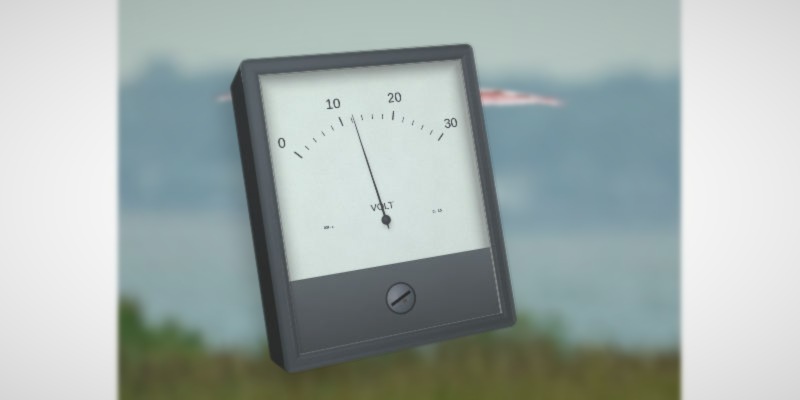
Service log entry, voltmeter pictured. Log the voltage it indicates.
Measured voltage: 12 V
